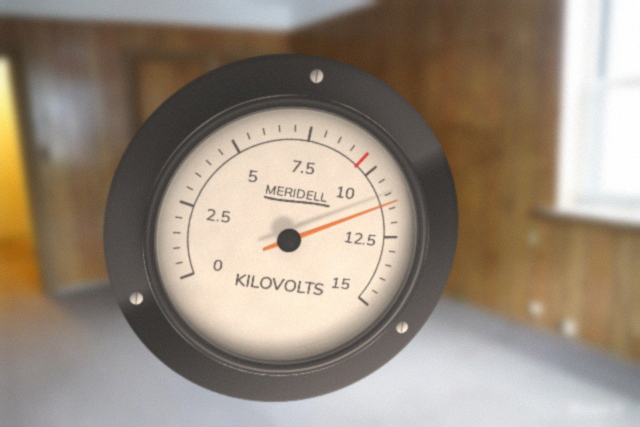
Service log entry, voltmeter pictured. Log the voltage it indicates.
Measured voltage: 11.25 kV
